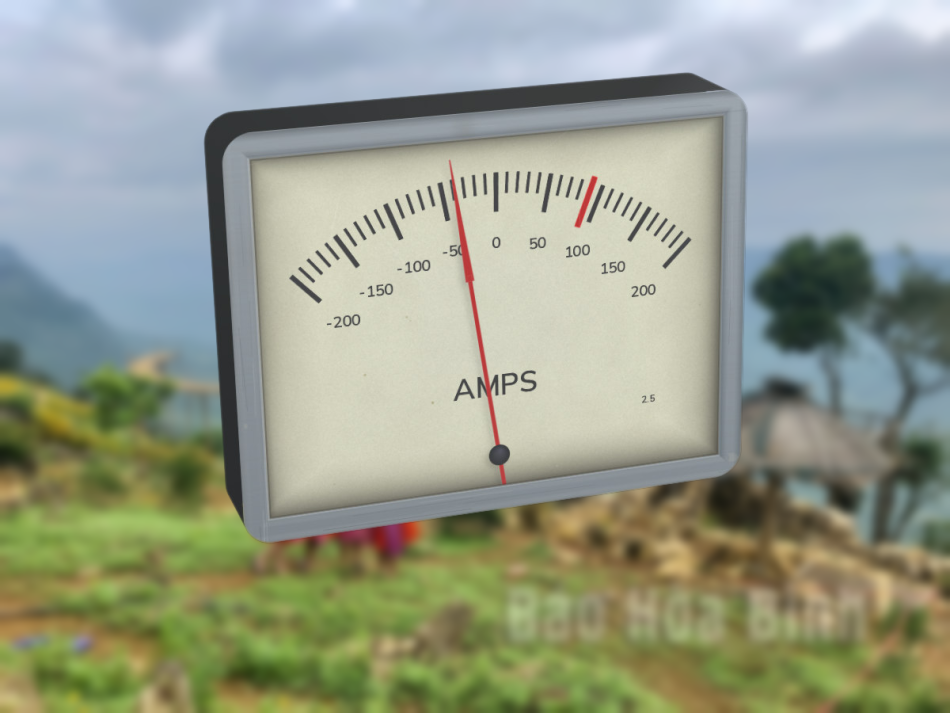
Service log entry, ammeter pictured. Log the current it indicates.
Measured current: -40 A
